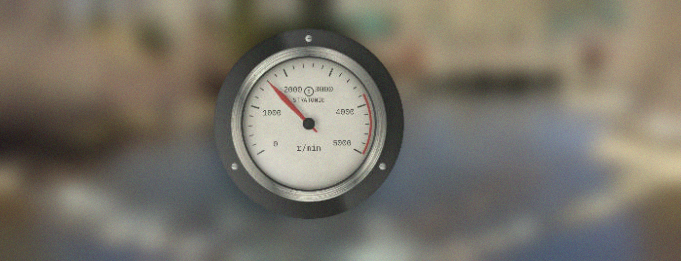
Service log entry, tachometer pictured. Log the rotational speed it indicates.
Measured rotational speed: 1600 rpm
